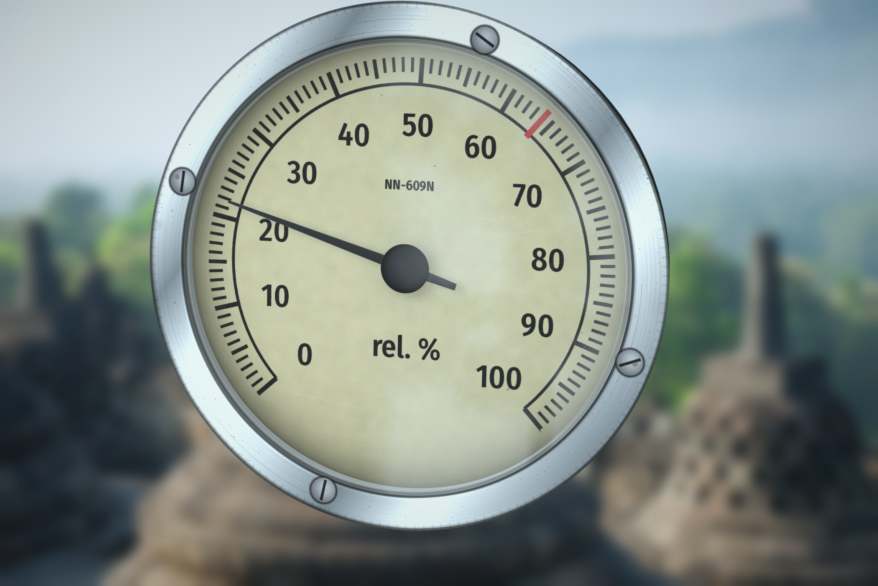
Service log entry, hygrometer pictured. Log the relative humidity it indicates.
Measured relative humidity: 22 %
